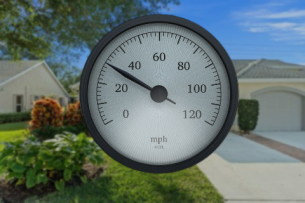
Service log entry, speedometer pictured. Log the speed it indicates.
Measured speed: 30 mph
